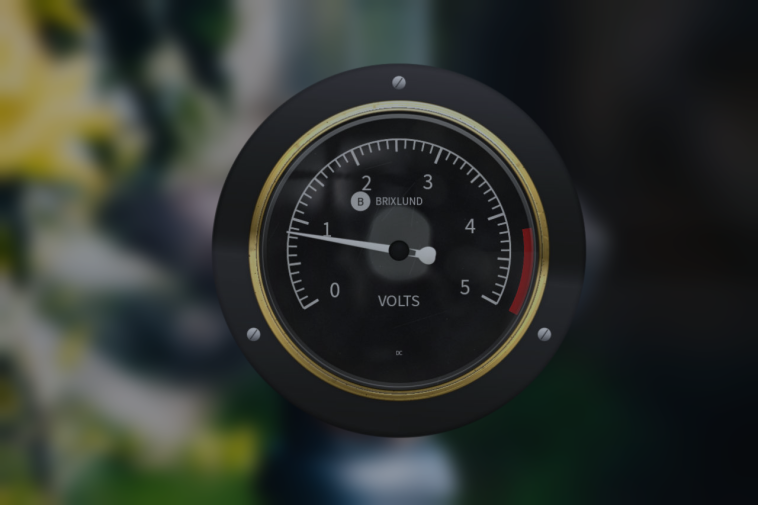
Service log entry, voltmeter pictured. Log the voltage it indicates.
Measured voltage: 0.85 V
